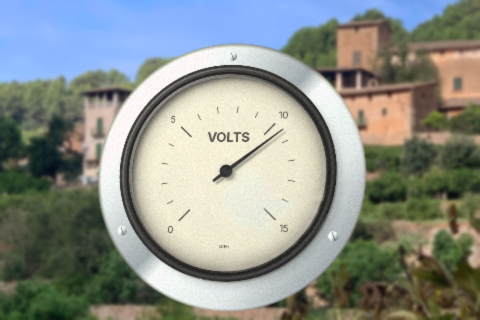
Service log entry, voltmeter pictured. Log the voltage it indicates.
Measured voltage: 10.5 V
